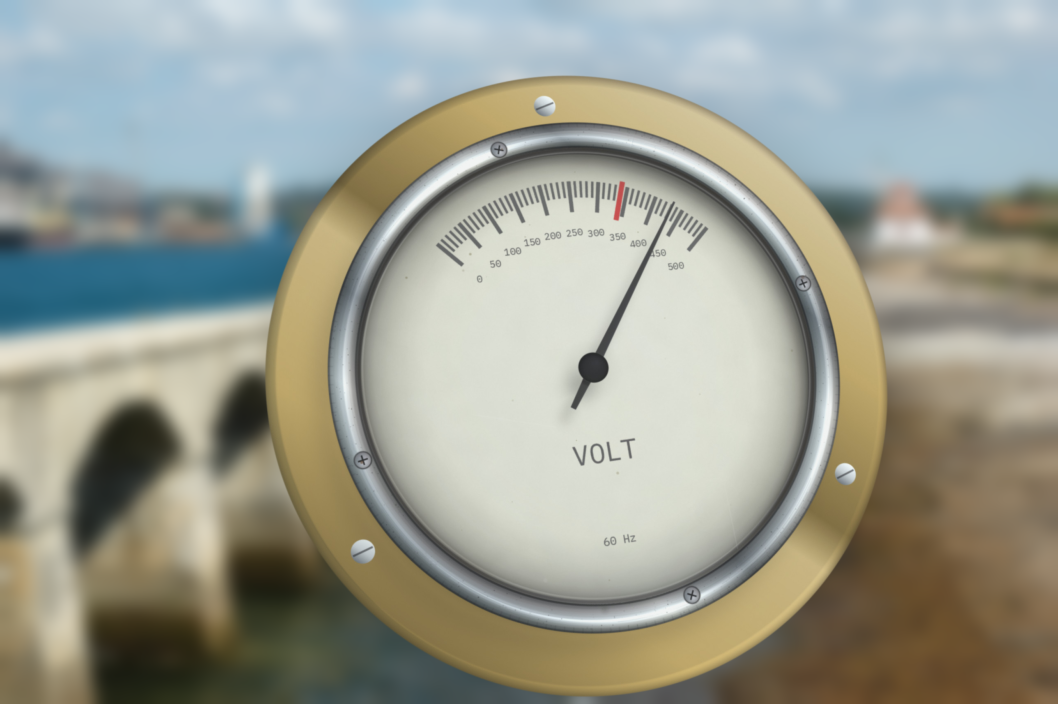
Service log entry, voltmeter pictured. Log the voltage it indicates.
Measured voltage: 430 V
